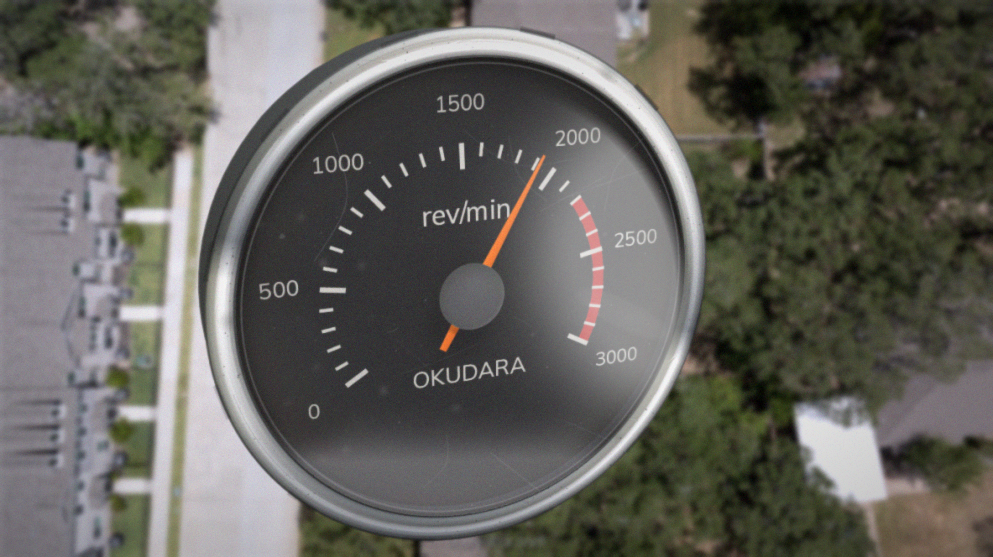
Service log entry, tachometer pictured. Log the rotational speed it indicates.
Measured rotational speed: 1900 rpm
